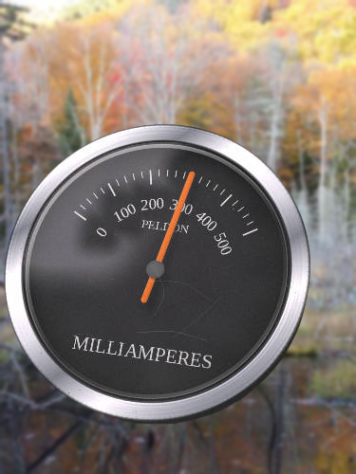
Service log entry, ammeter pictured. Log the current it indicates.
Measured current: 300 mA
